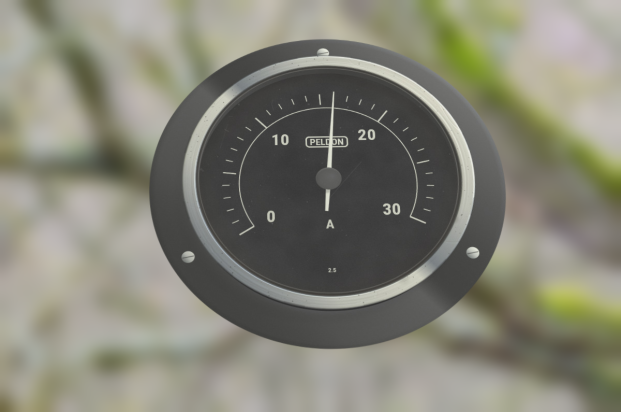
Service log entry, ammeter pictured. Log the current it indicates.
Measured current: 16 A
